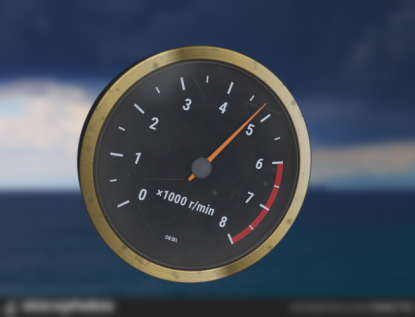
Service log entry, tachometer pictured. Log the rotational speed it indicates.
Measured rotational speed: 4750 rpm
